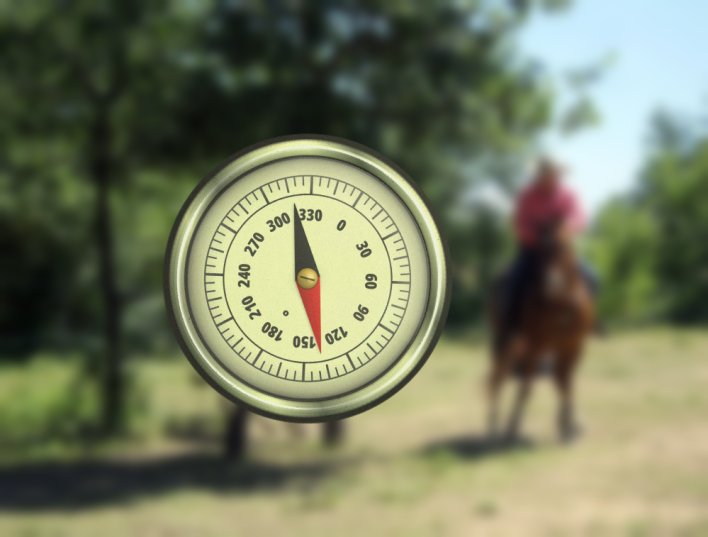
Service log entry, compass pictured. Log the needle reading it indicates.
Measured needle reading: 137.5 °
